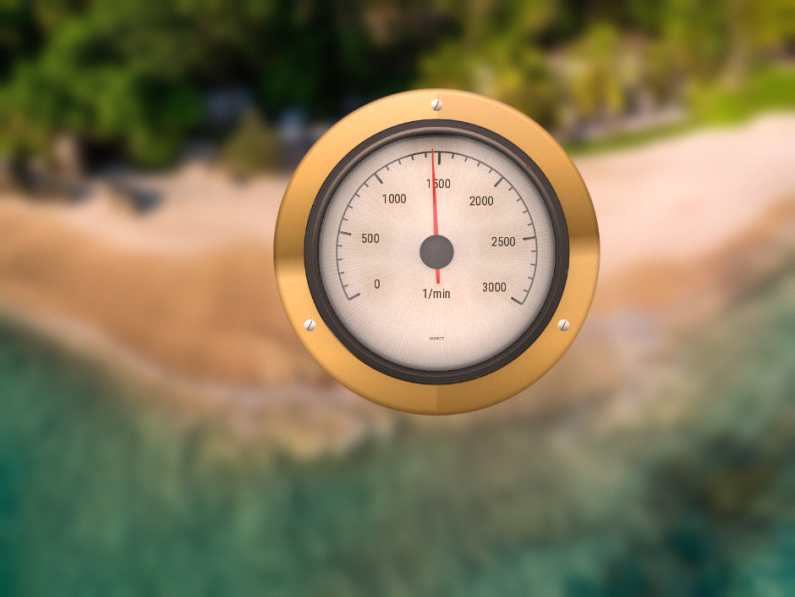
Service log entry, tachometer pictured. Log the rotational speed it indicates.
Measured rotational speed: 1450 rpm
